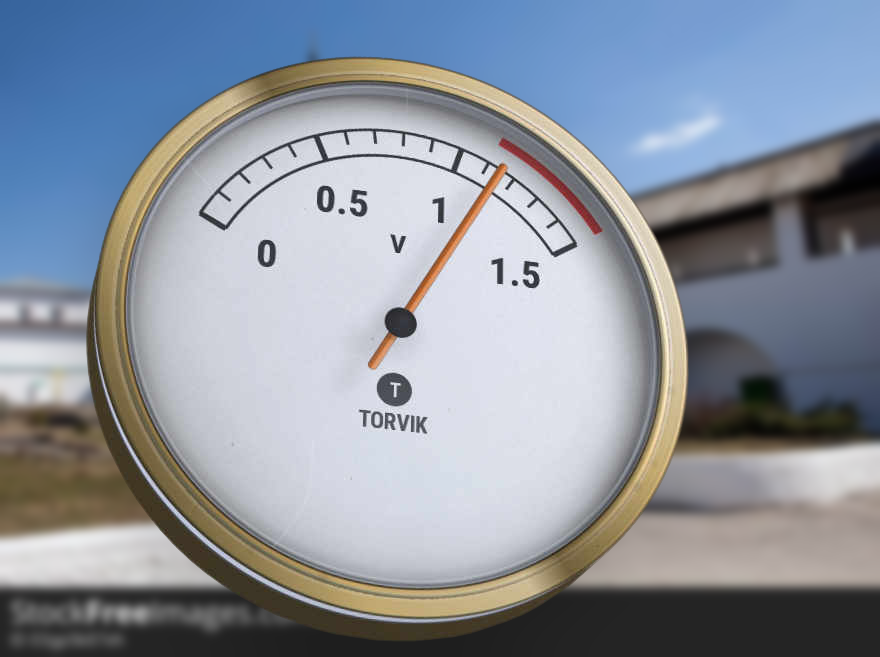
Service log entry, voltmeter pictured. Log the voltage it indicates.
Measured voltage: 1.15 V
